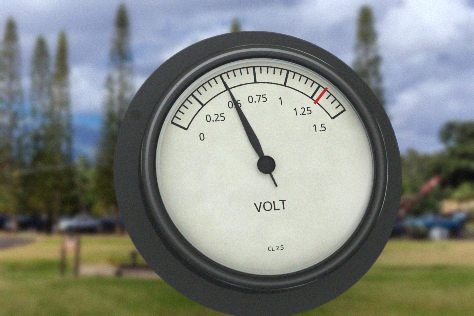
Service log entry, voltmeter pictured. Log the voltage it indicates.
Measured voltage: 0.5 V
